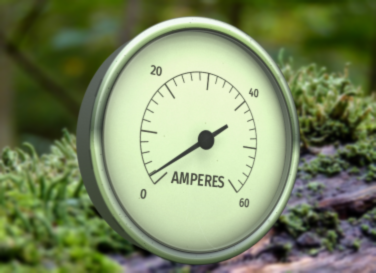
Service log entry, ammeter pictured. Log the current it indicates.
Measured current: 2 A
